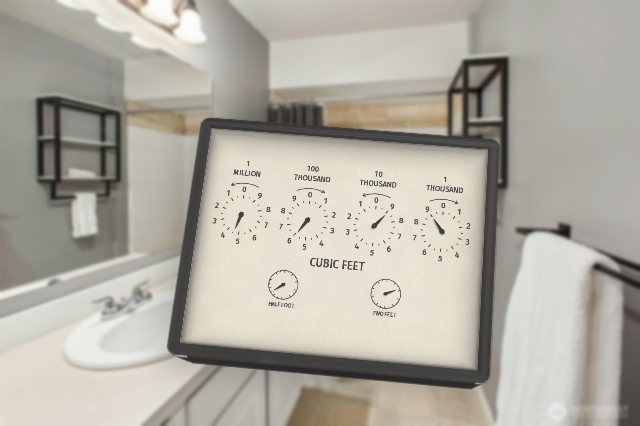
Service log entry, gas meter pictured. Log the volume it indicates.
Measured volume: 458900 ft³
